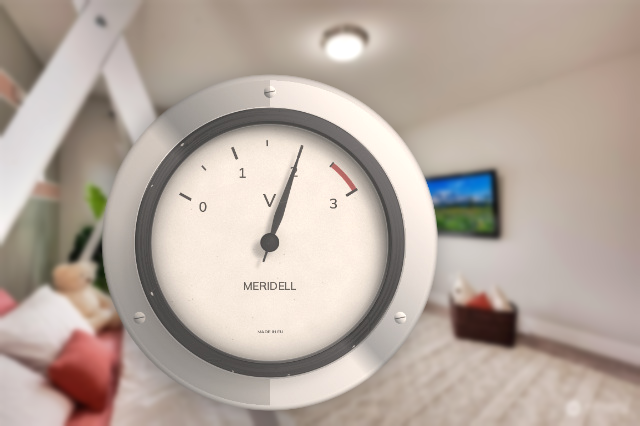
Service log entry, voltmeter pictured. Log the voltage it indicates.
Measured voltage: 2 V
